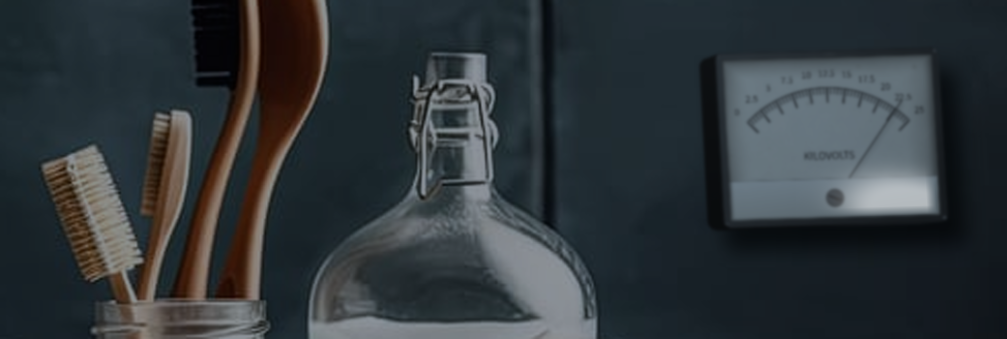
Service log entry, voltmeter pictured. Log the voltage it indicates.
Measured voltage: 22.5 kV
